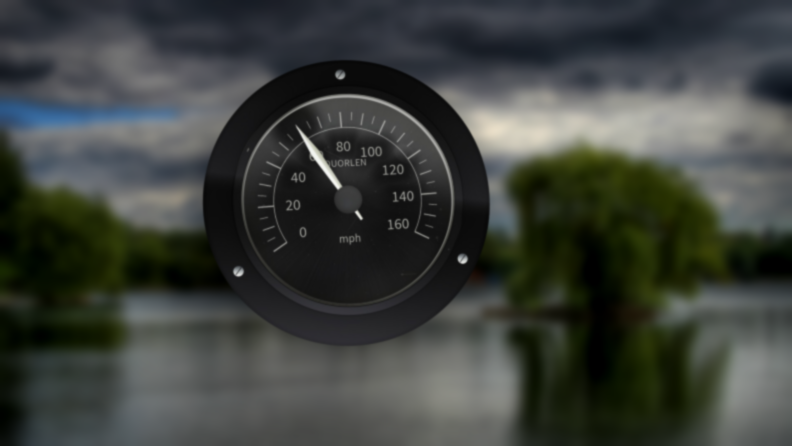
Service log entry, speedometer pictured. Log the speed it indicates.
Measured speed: 60 mph
